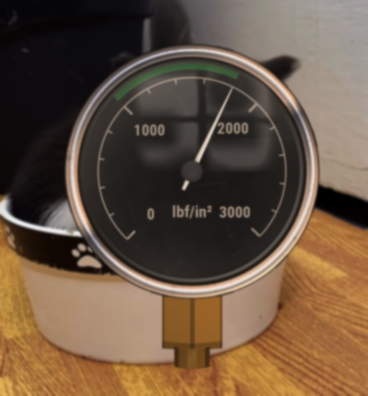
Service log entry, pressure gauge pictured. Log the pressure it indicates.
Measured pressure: 1800 psi
